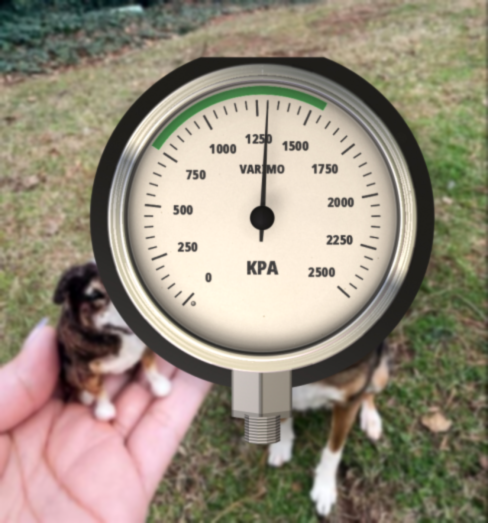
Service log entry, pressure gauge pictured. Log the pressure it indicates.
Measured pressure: 1300 kPa
